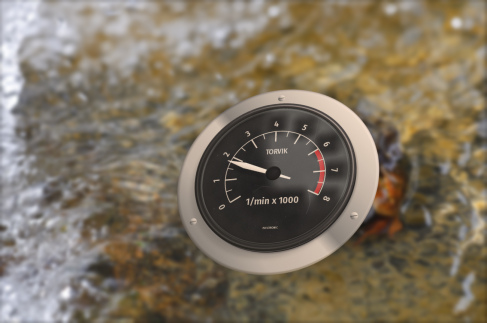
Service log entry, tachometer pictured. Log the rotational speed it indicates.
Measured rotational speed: 1750 rpm
